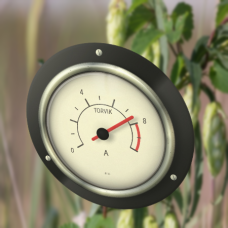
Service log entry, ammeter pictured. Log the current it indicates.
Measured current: 7.5 A
